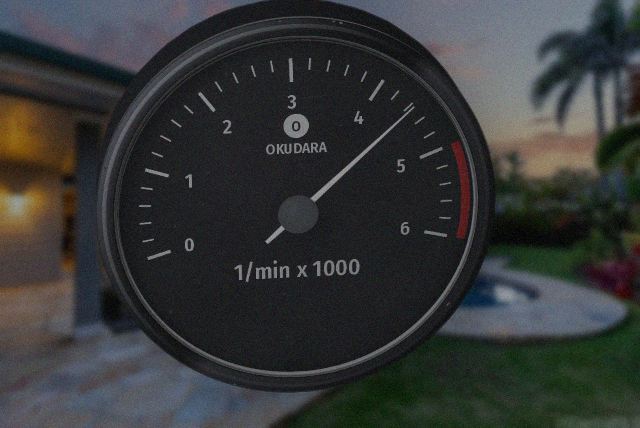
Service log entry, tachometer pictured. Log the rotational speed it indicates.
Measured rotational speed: 4400 rpm
